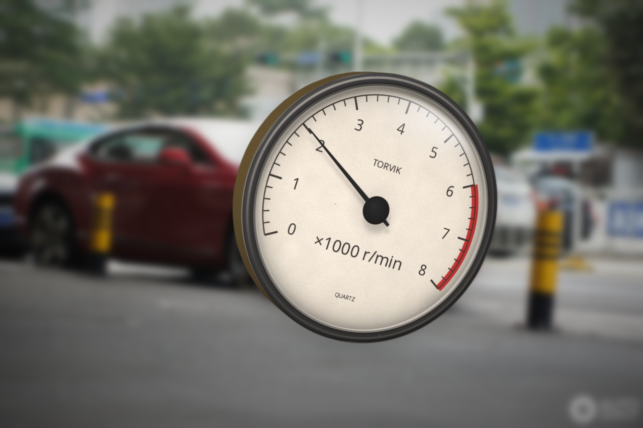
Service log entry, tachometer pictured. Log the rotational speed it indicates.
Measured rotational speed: 2000 rpm
